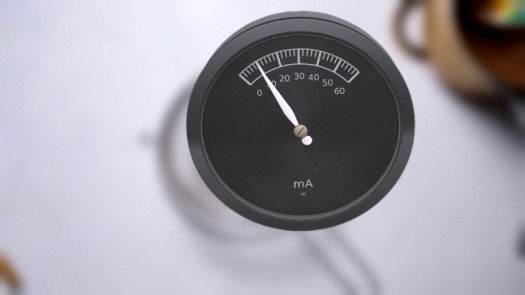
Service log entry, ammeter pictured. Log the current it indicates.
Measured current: 10 mA
